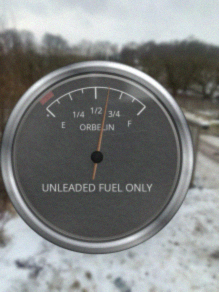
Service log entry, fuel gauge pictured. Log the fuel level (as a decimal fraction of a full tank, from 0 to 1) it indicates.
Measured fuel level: 0.625
